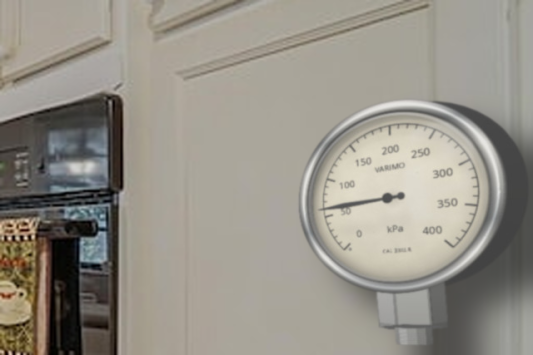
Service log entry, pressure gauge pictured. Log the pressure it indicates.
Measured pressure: 60 kPa
